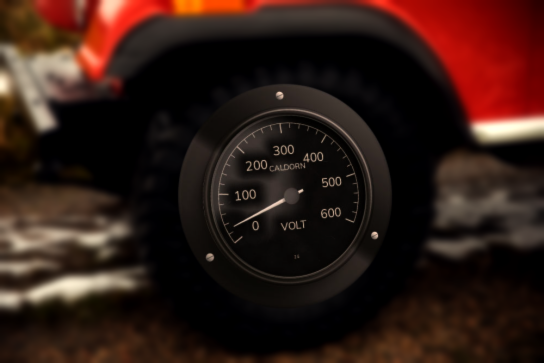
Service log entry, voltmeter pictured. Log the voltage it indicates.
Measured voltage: 30 V
